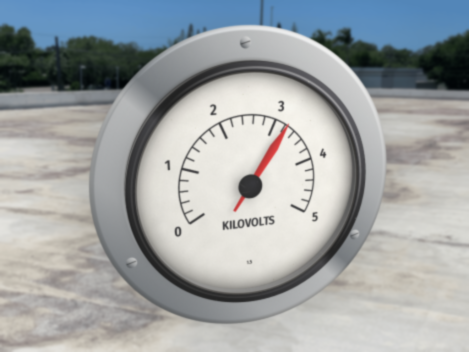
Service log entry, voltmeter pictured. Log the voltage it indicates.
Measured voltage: 3.2 kV
